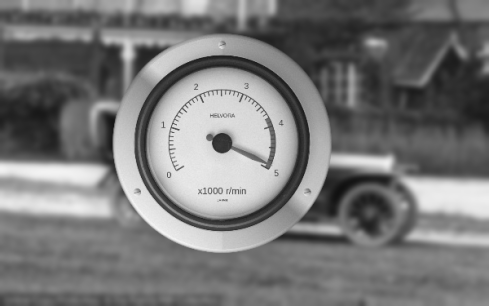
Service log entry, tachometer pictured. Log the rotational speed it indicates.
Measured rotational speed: 4900 rpm
